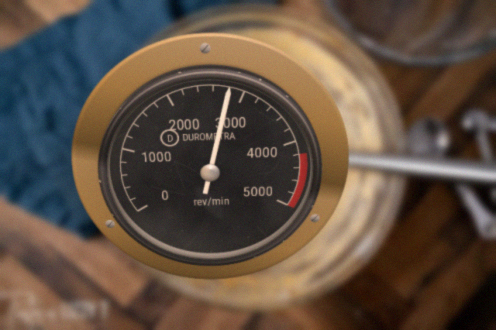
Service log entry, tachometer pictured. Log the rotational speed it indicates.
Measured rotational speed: 2800 rpm
